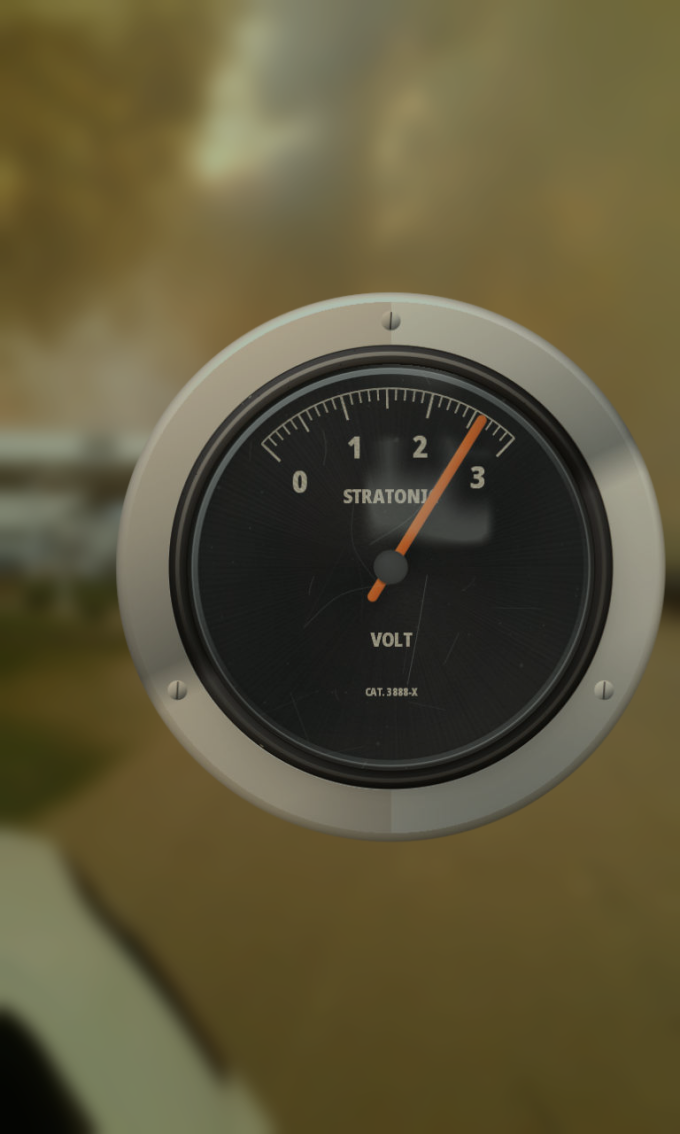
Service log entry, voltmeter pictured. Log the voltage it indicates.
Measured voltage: 2.6 V
